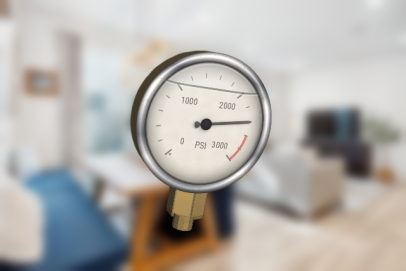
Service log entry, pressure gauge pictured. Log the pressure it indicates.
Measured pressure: 2400 psi
